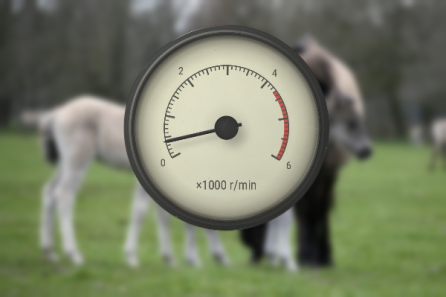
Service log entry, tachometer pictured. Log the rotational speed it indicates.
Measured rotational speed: 400 rpm
